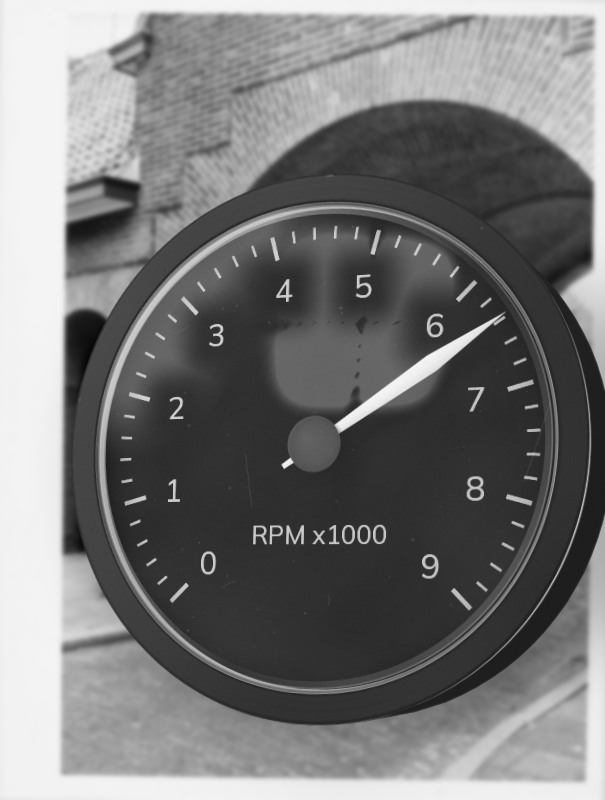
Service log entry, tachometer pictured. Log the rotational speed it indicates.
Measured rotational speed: 6400 rpm
